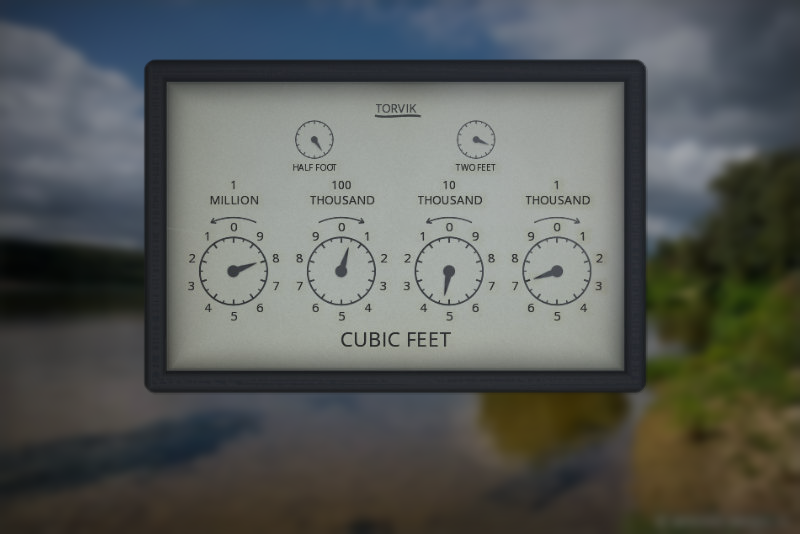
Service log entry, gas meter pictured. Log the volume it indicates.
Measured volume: 804700 ft³
